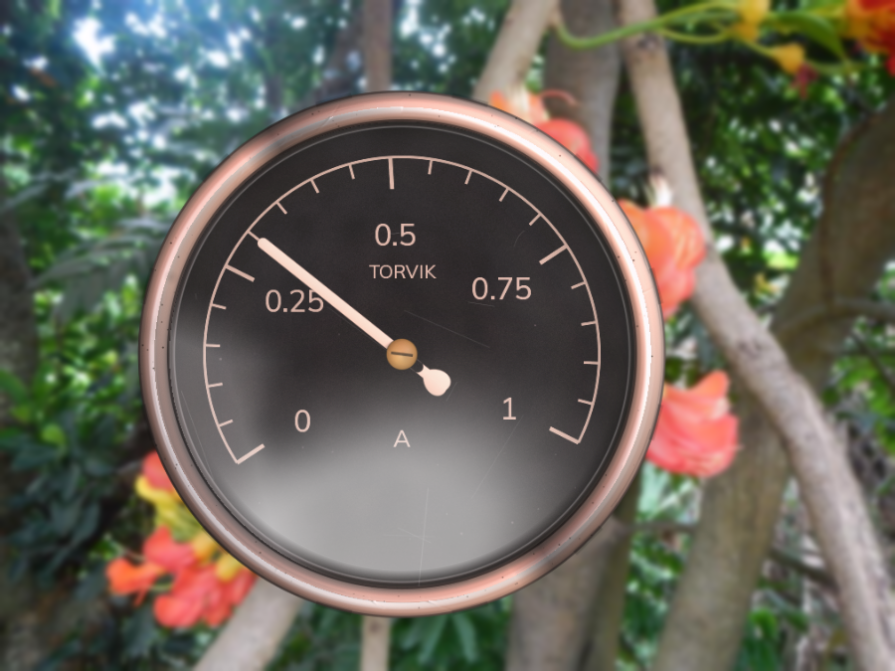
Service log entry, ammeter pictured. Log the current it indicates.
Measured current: 0.3 A
